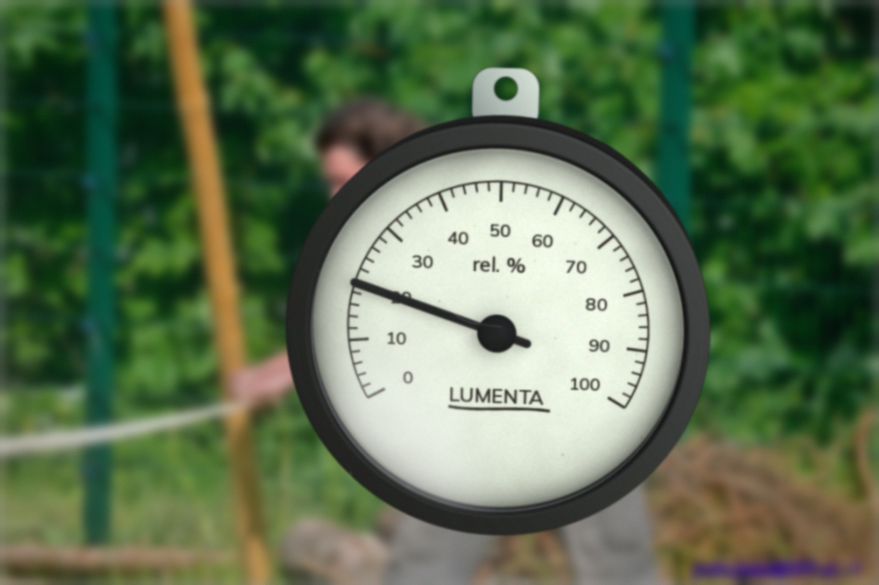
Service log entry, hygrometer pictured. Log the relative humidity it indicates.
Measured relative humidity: 20 %
